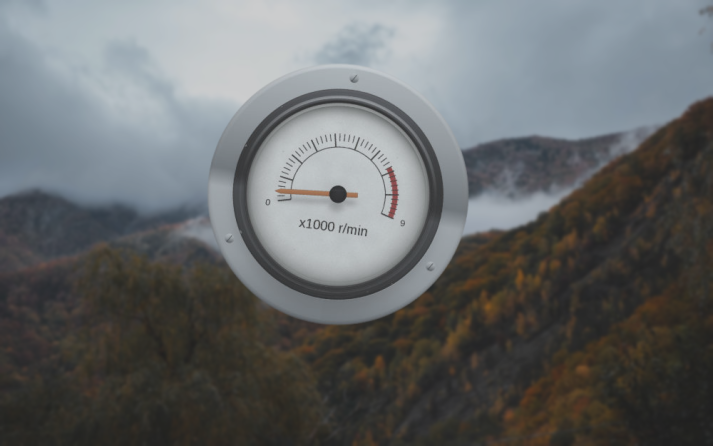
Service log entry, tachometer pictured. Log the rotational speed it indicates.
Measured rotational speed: 400 rpm
